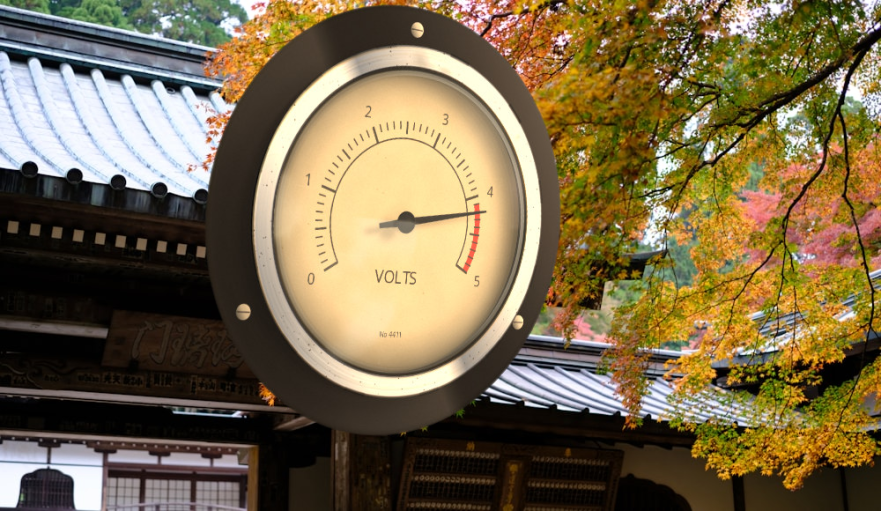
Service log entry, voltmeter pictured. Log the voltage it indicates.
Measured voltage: 4.2 V
